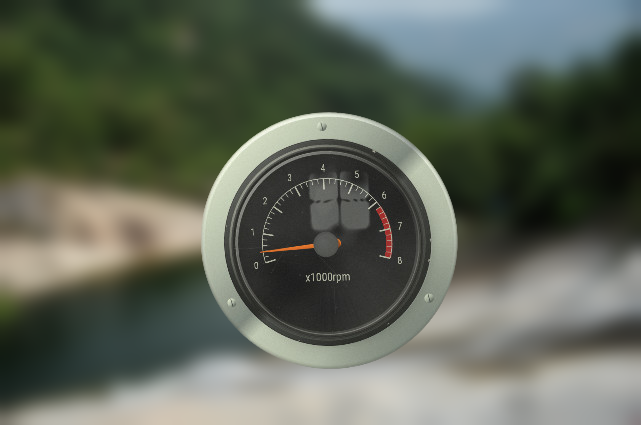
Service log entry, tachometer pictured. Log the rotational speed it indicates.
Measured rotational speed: 400 rpm
